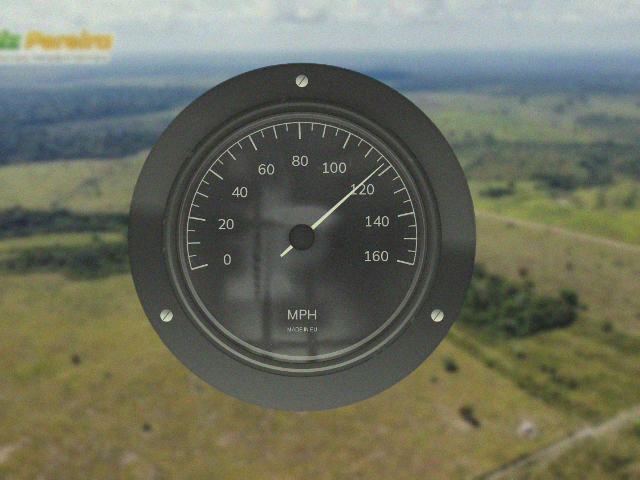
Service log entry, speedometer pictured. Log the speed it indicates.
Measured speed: 117.5 mph
